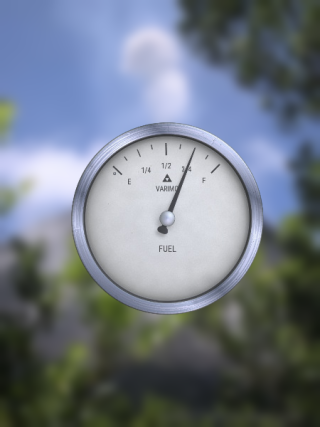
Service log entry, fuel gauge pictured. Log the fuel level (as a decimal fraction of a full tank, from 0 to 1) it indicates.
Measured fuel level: 0.75
